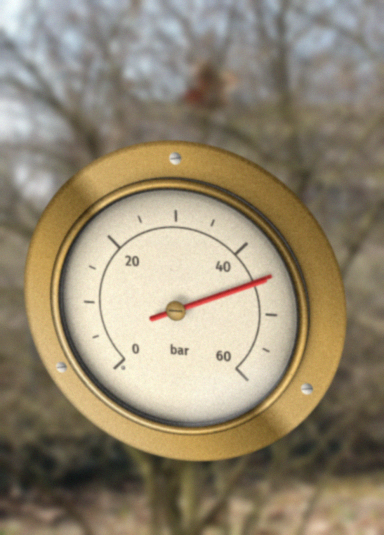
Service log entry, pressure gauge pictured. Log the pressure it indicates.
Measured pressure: 45 bar
